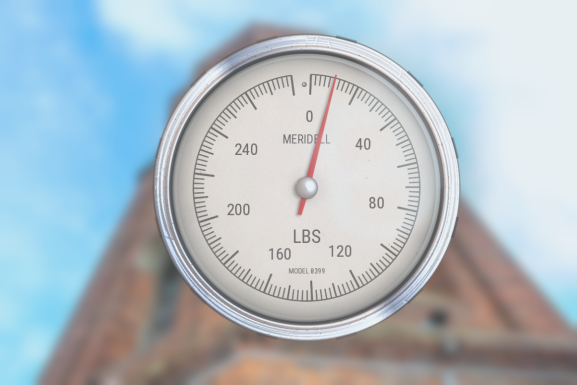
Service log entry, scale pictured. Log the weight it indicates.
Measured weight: 10 lb
